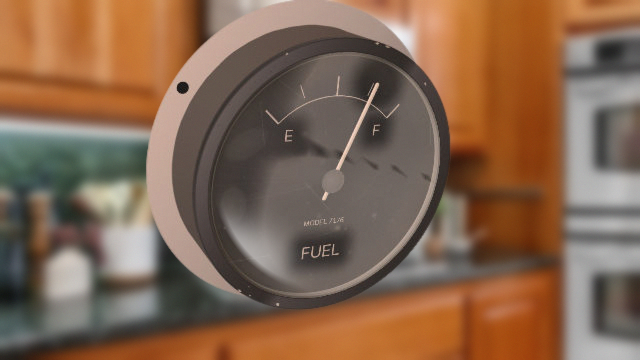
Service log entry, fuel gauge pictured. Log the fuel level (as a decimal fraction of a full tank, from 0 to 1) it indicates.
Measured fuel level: 0.75
